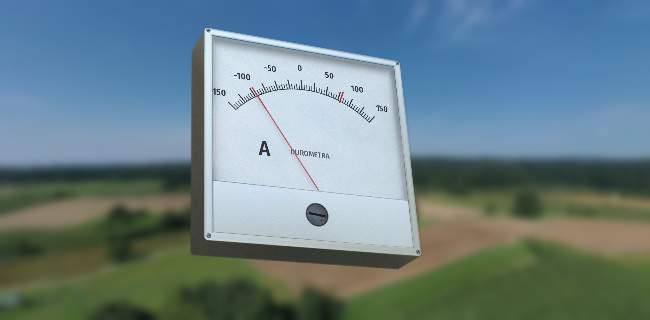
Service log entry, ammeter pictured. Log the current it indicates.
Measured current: -100 A
